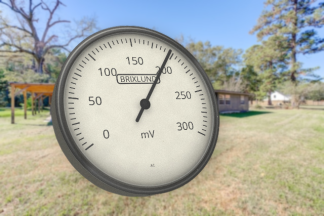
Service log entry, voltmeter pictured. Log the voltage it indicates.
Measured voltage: 195 mV
